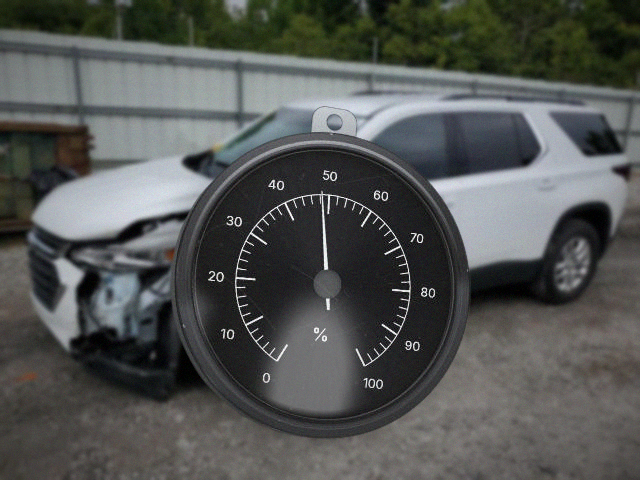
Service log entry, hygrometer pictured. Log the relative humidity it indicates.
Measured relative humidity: 48 %
